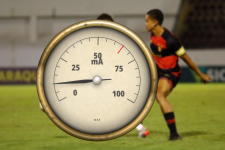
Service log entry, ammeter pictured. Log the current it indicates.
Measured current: 10 mA
